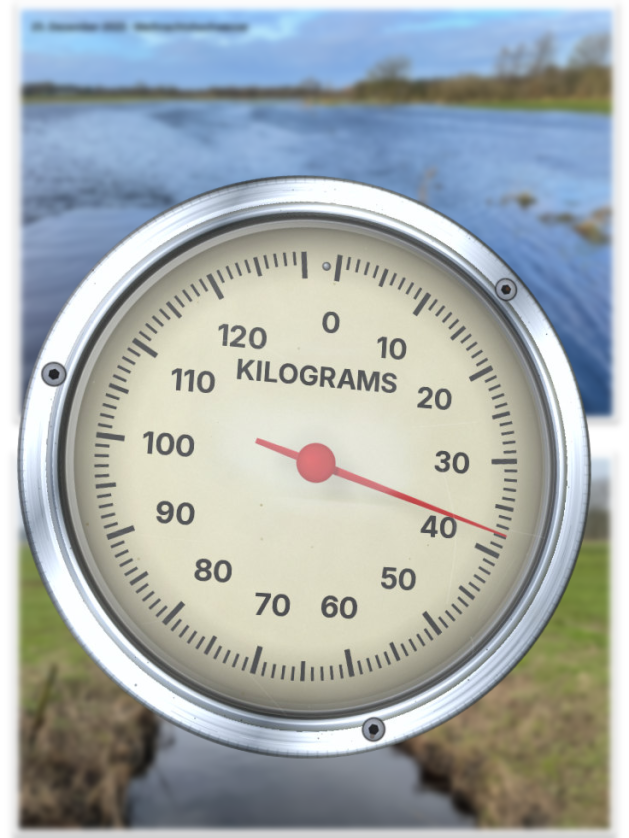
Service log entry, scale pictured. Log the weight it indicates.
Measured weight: 38 kg
